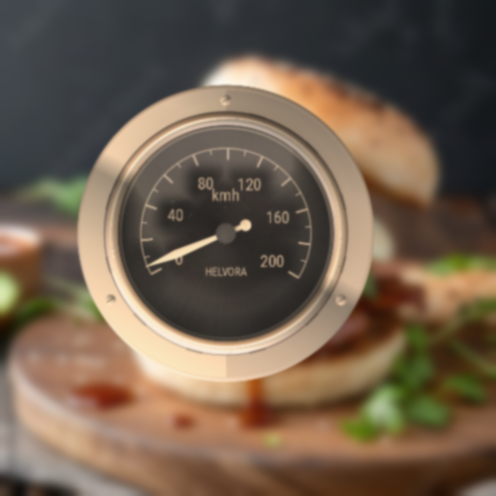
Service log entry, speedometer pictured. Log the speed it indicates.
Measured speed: 5 km/h
